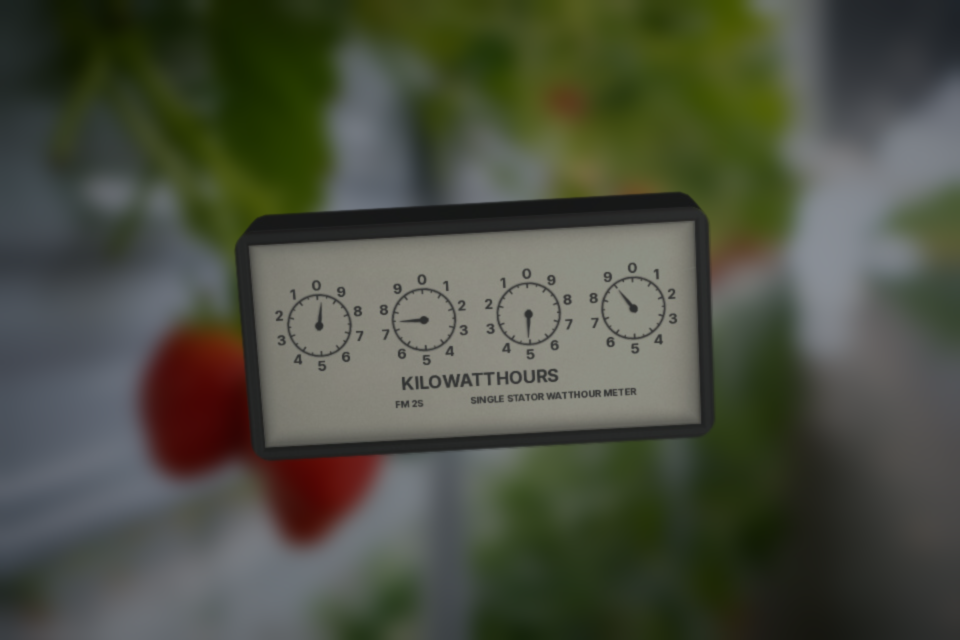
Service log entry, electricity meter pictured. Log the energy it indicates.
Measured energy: 9749 kWh
